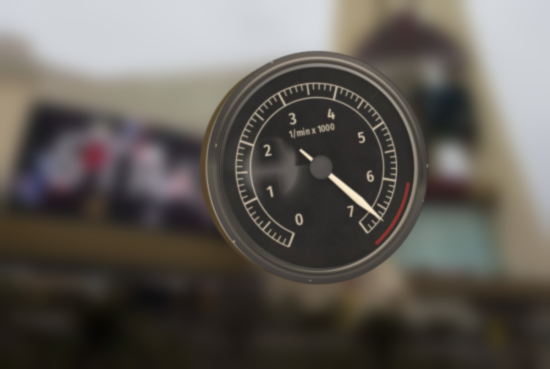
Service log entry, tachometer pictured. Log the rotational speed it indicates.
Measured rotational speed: 6700 rpm
